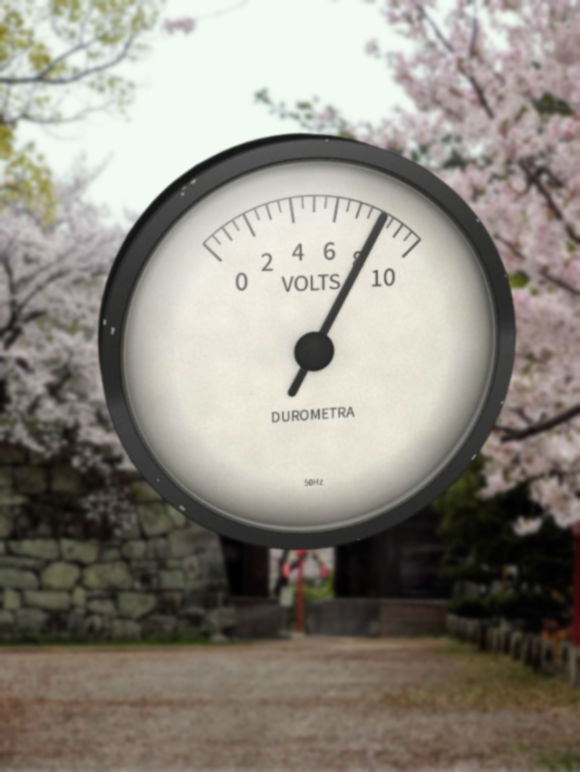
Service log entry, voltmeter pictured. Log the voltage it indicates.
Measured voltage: 8 V
